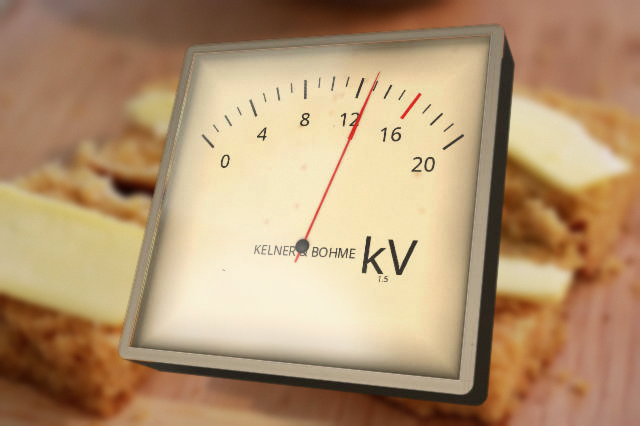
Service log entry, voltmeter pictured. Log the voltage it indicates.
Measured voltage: 13 kV
